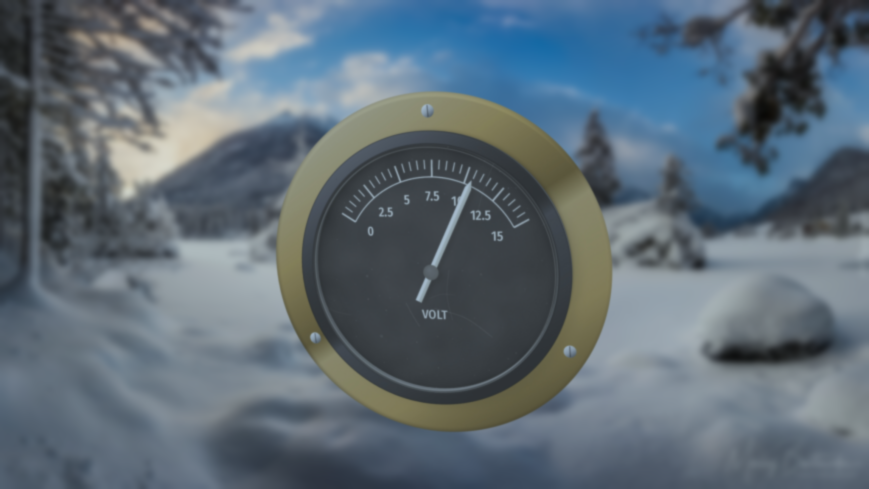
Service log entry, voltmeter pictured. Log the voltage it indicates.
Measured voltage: 10.5 V
